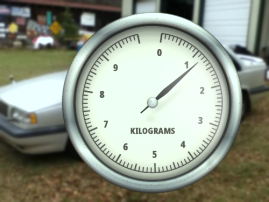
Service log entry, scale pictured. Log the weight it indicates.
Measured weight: 1.2 kg
